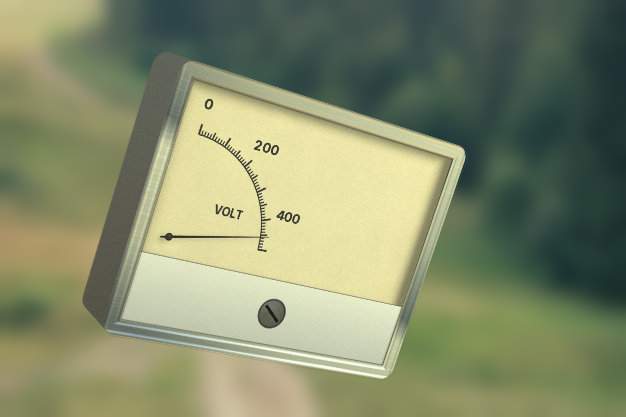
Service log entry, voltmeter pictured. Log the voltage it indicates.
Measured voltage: 450 V
